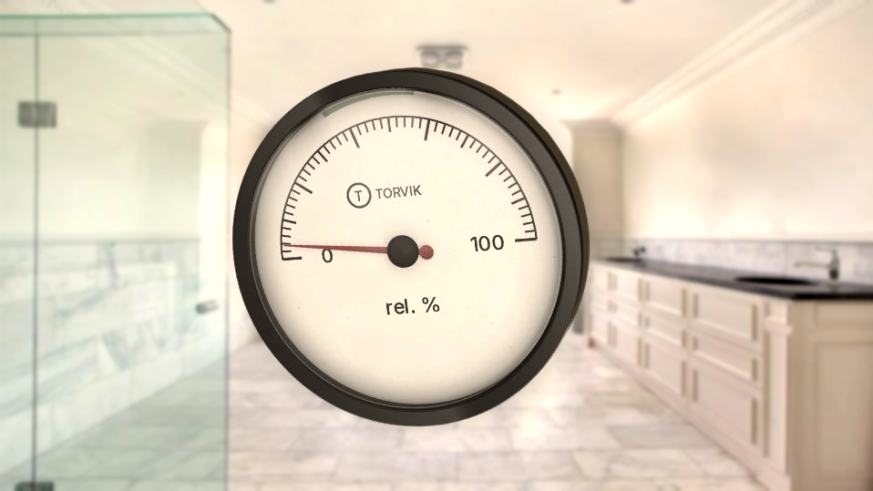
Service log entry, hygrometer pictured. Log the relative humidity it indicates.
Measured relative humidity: 4 %
